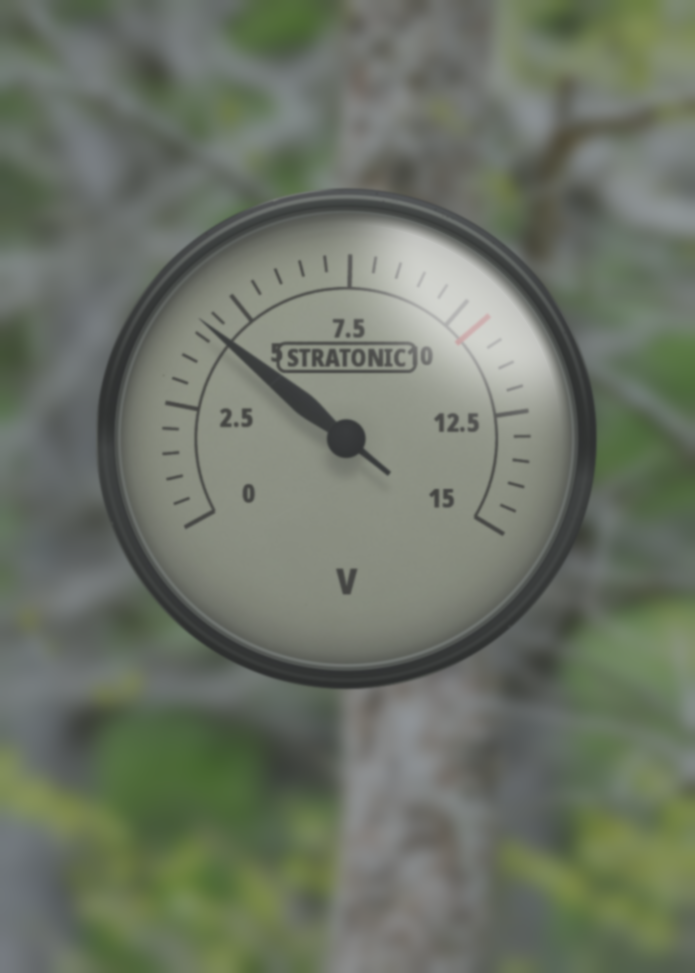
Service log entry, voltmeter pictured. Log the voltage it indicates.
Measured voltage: 4.25 V
